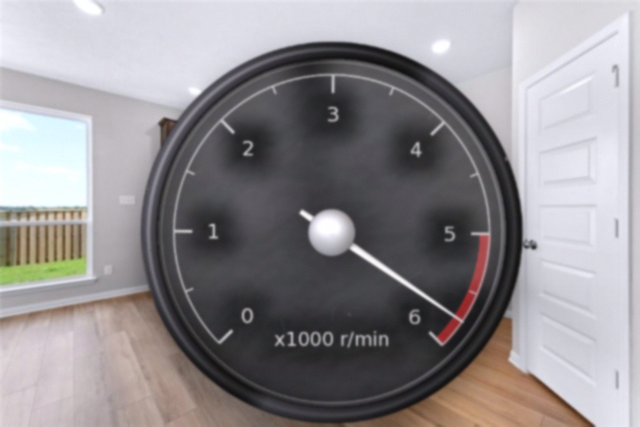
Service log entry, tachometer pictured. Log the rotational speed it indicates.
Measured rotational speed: 5750 rpm
